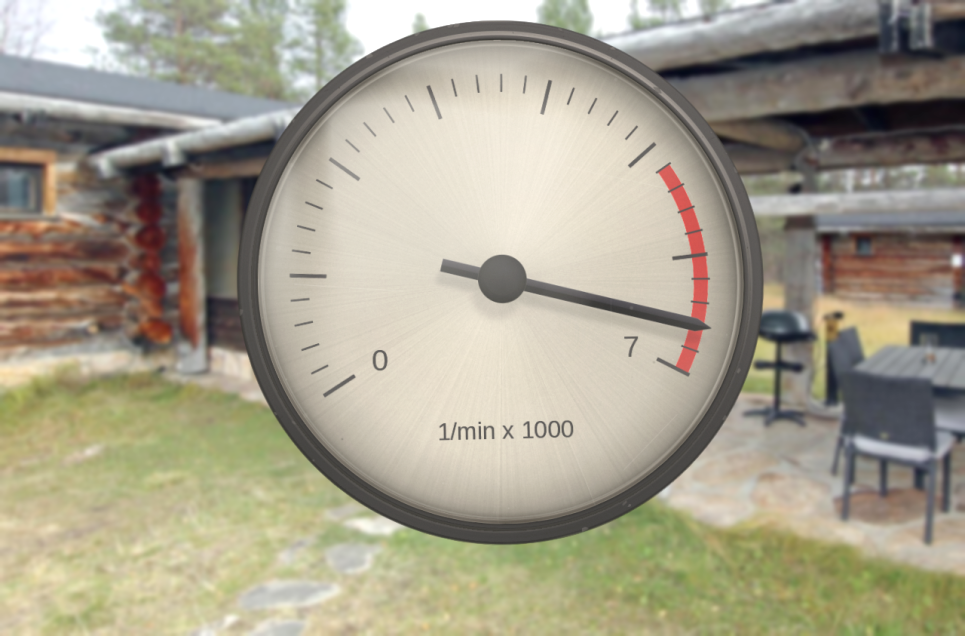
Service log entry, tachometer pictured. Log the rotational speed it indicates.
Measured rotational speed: 6600 rpm
